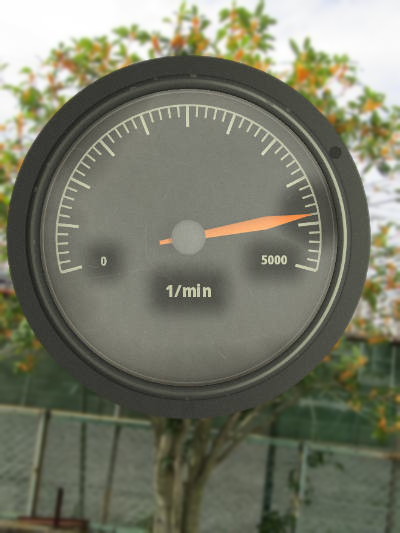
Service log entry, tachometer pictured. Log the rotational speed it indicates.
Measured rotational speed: 4400 rpm
